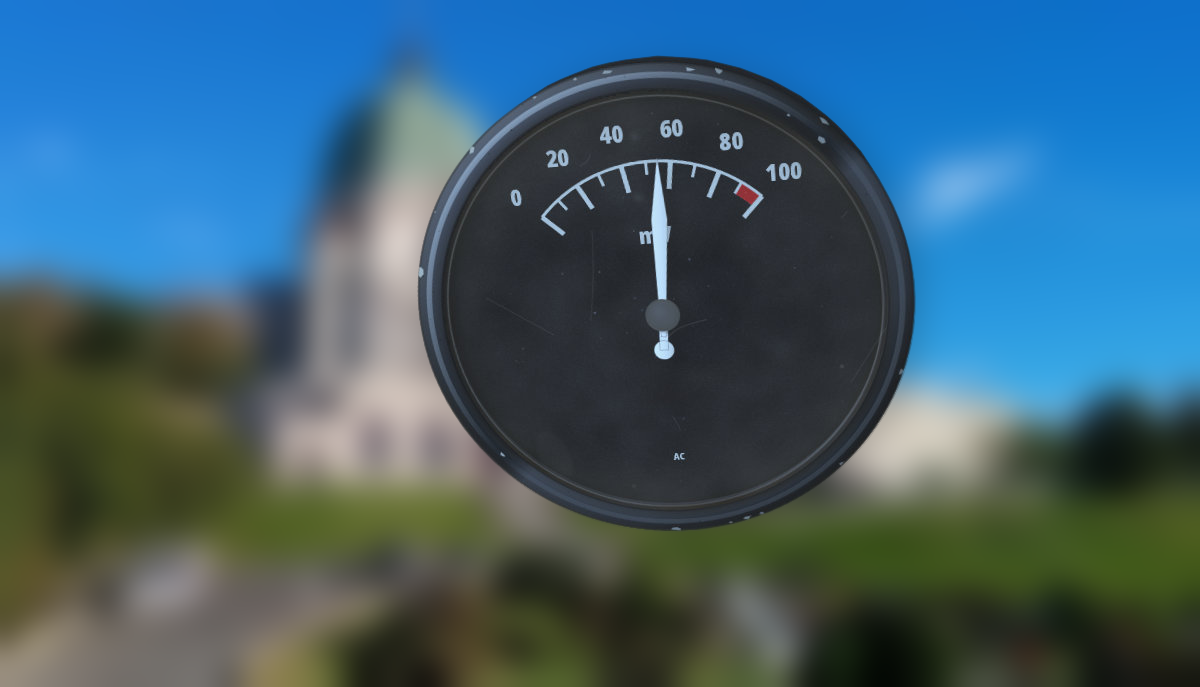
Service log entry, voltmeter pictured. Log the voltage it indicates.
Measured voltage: 55 mV
